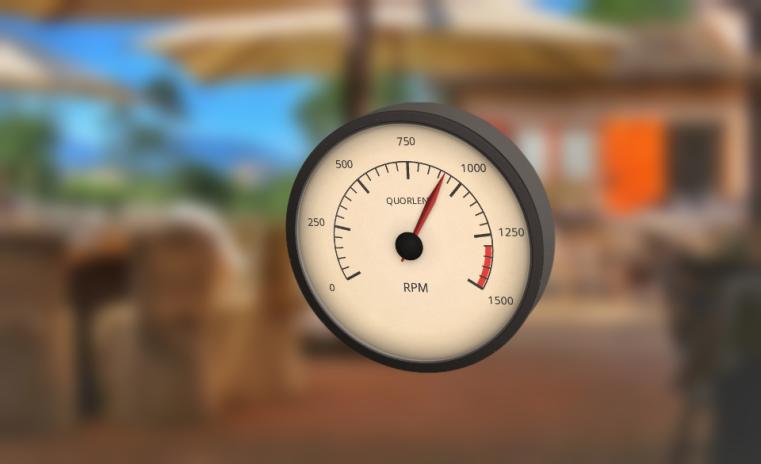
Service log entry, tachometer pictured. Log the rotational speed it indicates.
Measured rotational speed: 925 rpm
